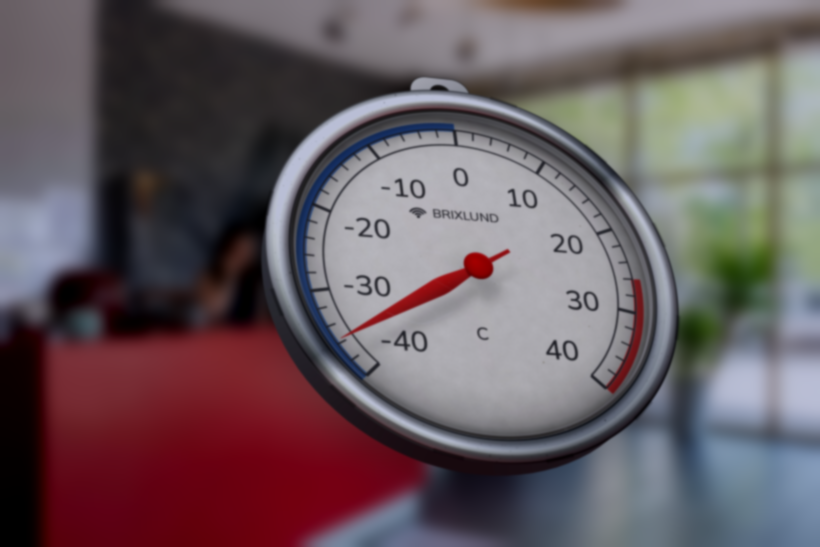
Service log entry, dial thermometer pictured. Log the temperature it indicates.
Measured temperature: -36 °C
